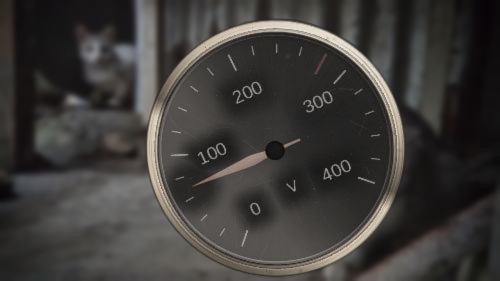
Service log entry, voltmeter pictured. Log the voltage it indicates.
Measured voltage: 70 V
